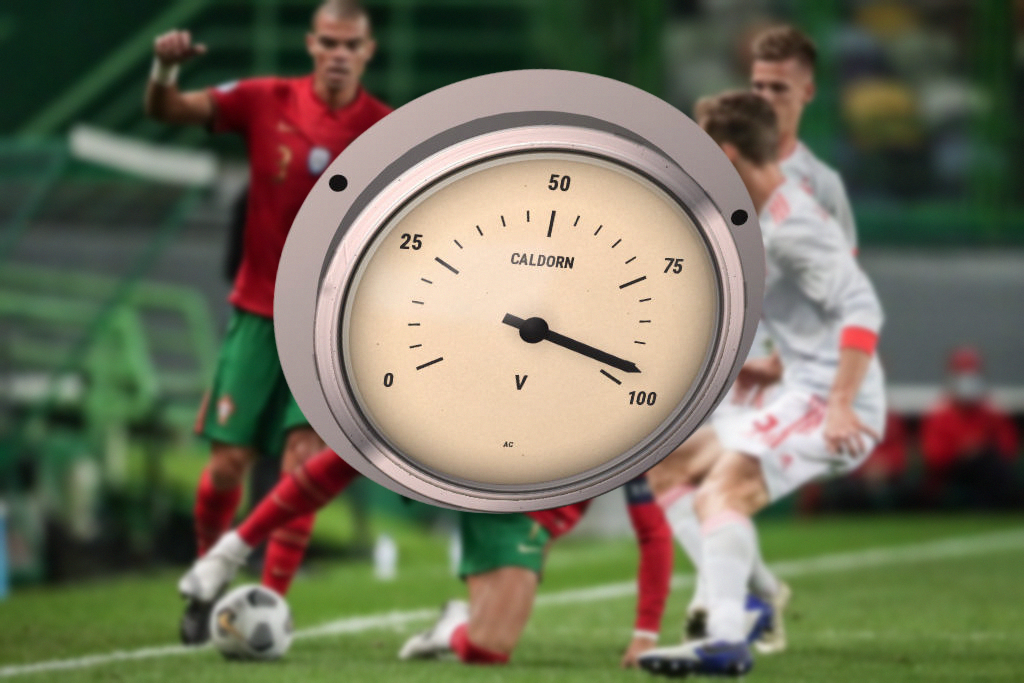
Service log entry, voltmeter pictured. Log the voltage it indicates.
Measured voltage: 95 V
